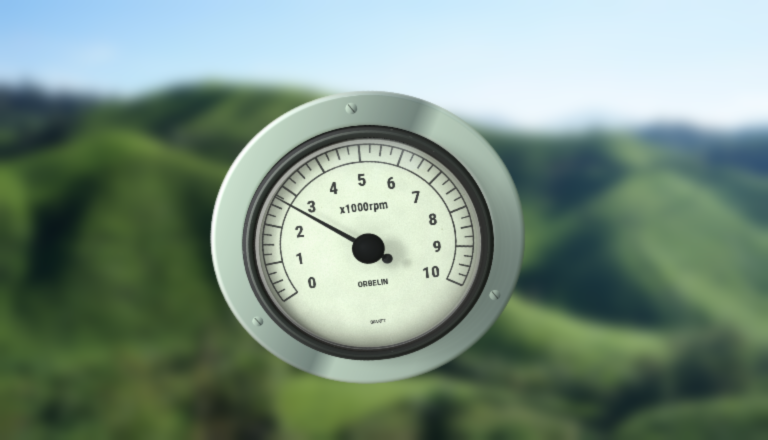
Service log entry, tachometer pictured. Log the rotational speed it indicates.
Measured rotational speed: 2750 rpm
